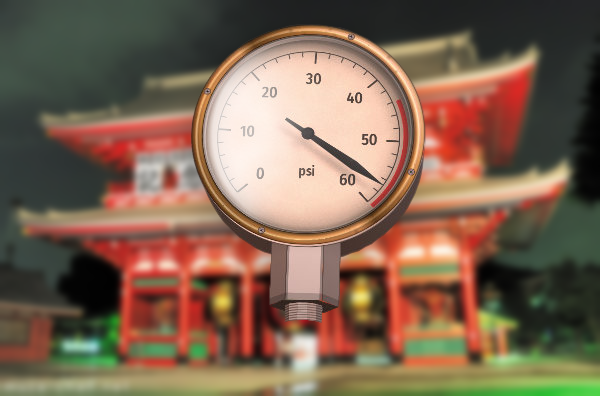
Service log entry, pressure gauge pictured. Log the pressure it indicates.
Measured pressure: 57 psi
